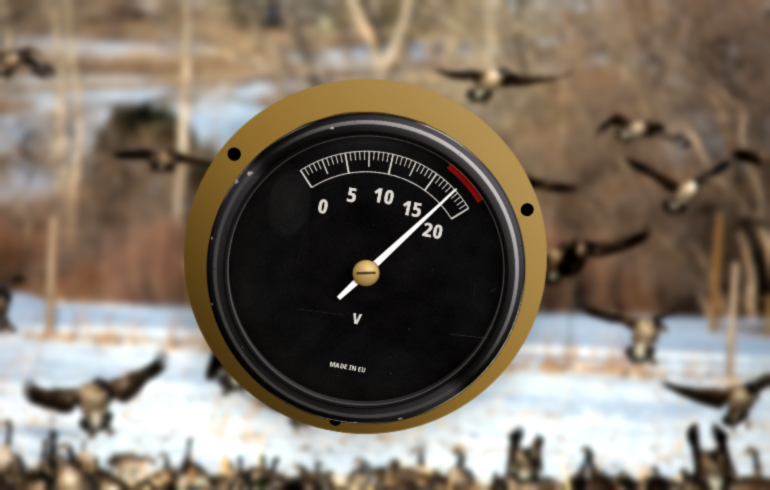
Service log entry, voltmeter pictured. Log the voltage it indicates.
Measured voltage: 17.5 V
